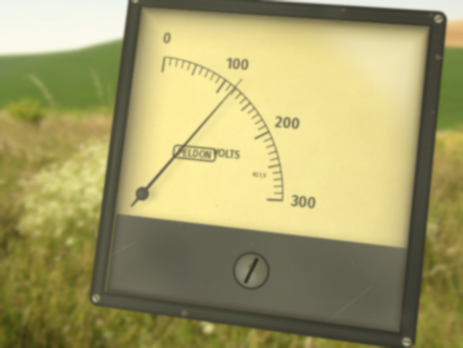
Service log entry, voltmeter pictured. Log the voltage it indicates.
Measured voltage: 120 V
